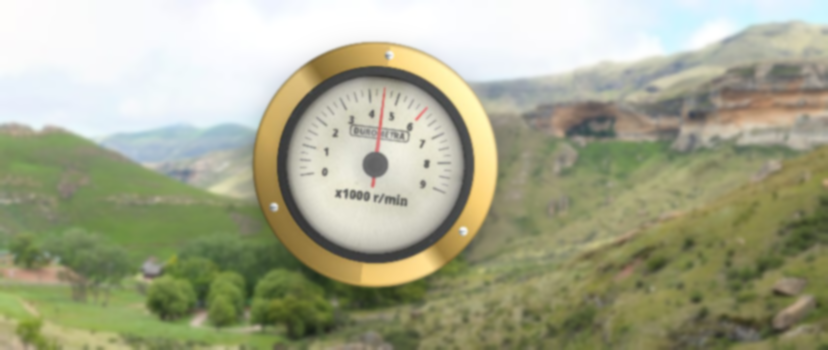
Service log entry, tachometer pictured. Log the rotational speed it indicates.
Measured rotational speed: 4500 rpm
